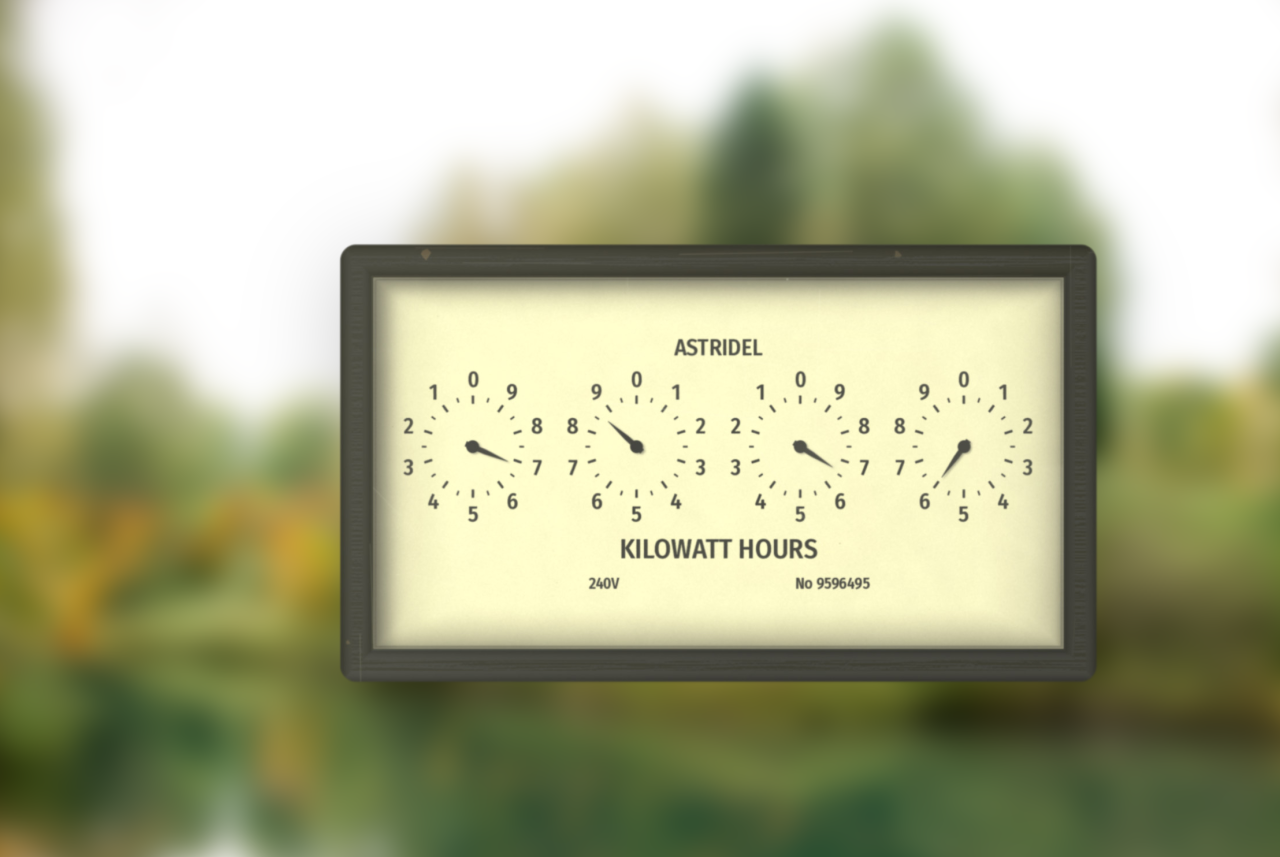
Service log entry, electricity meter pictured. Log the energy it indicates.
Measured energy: 6866 kWh
